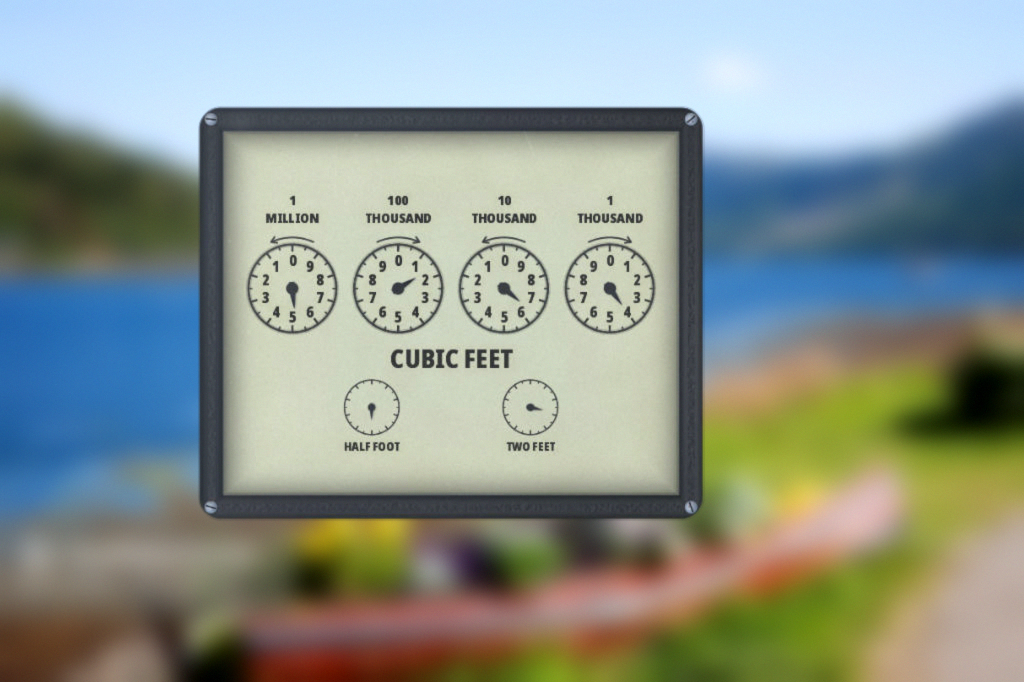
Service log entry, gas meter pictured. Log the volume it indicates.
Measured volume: 516400 ft³
